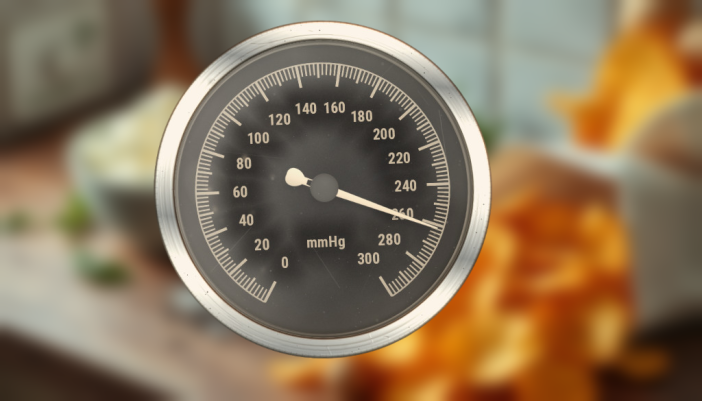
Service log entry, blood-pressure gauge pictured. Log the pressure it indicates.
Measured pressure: 262 mmHg
